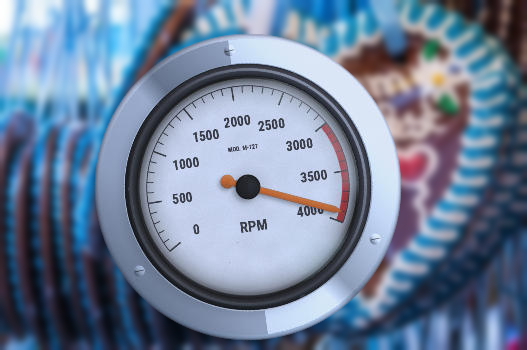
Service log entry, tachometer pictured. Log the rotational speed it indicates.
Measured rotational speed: 3900 rpm
